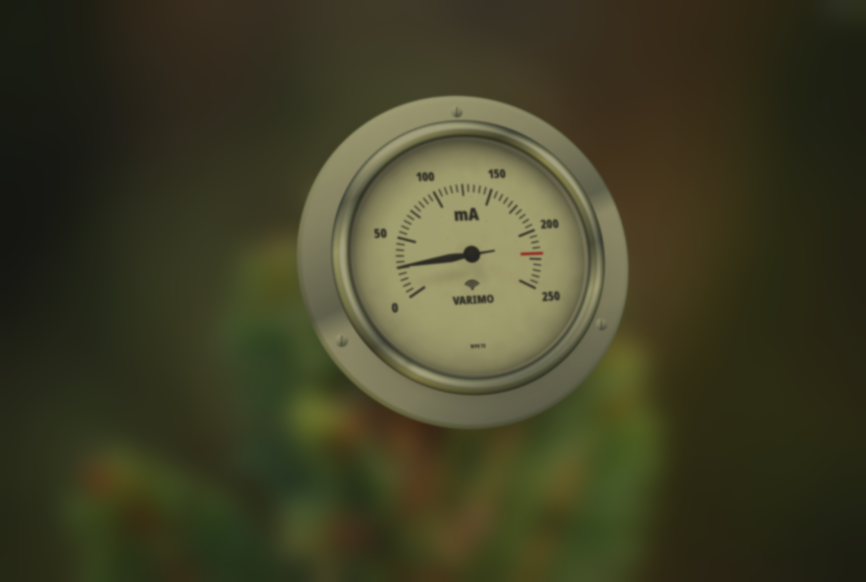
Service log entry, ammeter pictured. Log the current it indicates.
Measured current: 25 mA
